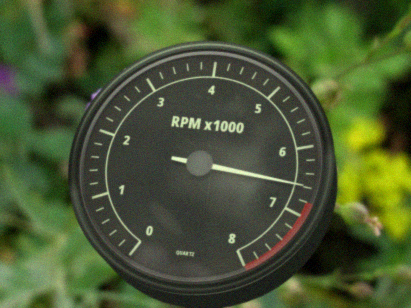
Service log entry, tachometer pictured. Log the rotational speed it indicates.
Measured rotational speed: 6600 rpm
